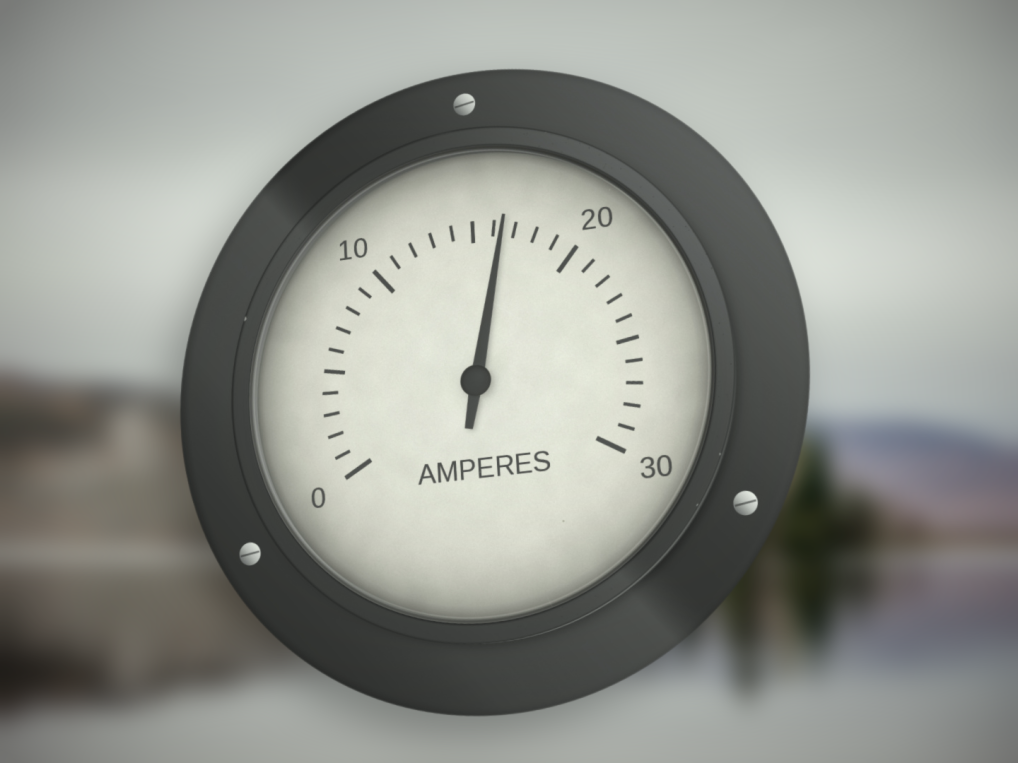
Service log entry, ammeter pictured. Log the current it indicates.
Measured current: 16.5 A
